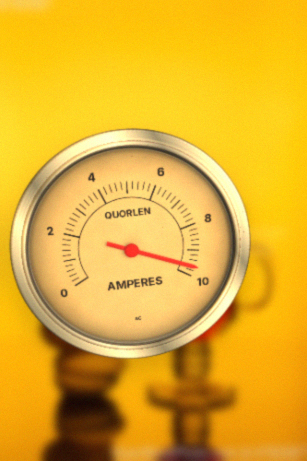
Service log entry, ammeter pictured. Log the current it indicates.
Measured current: 9.6 A
